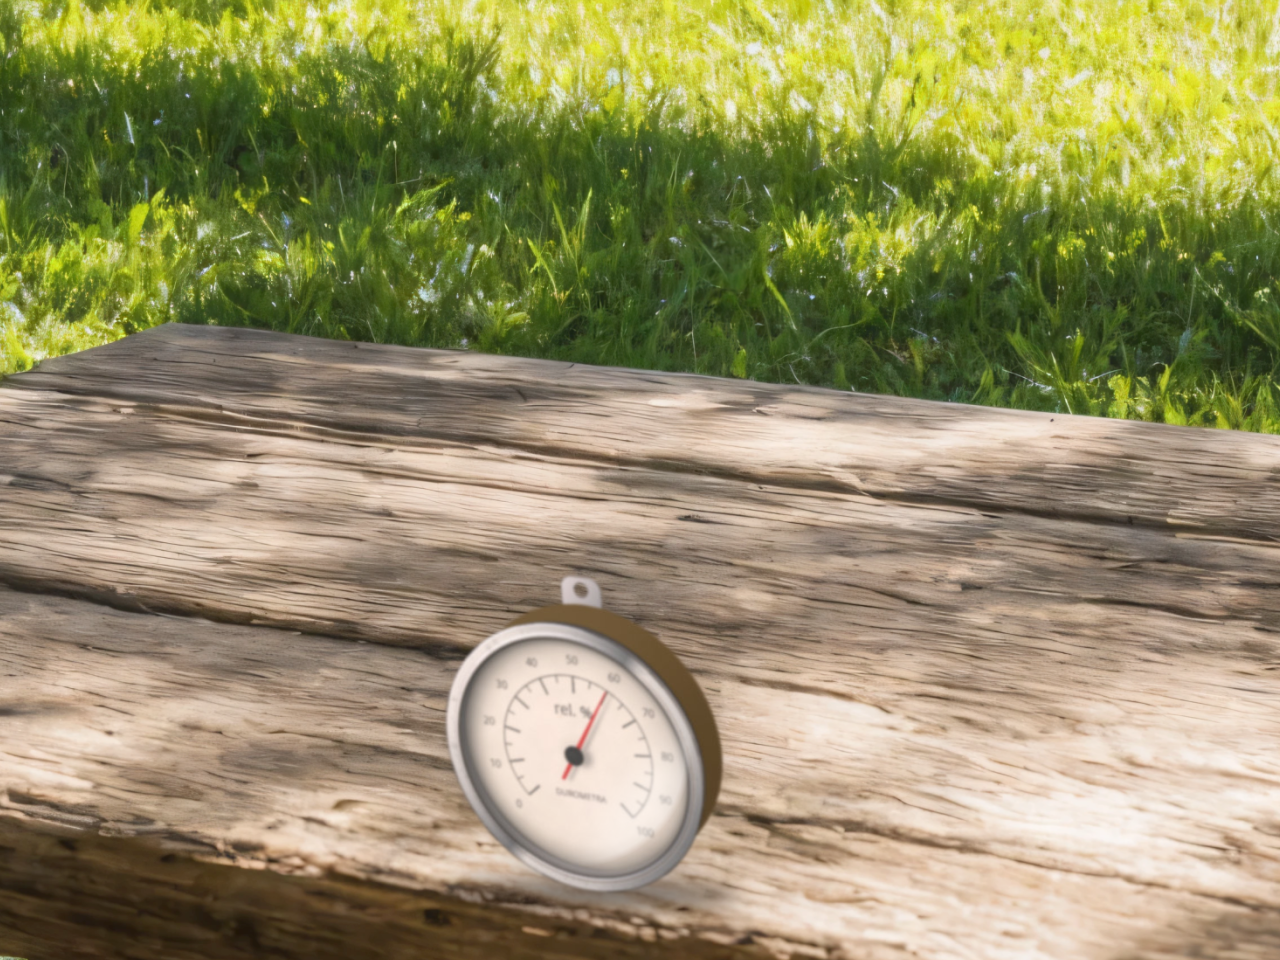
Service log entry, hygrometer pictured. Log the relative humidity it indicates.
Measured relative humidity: 60 %
